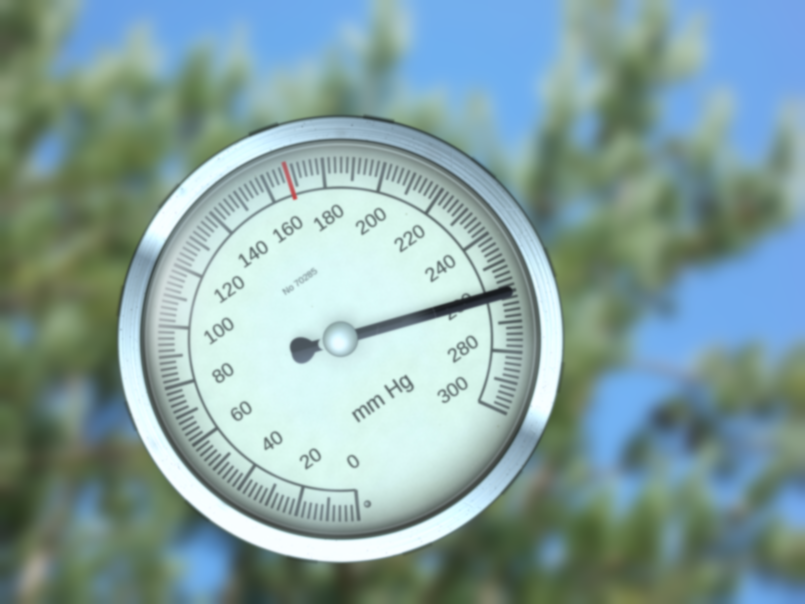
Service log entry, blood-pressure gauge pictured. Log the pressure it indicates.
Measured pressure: 260 mmHg
